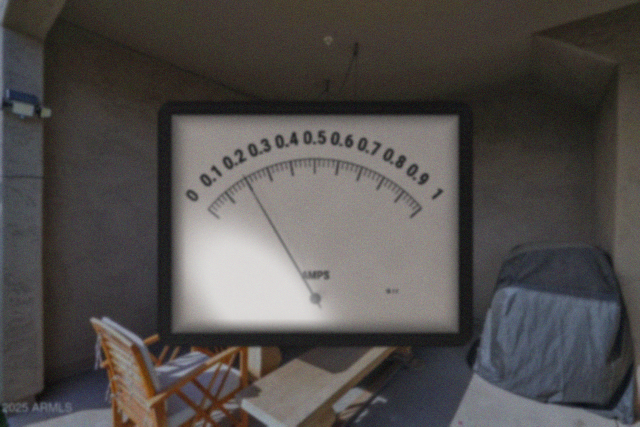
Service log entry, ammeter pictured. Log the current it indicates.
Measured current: 0.2 A
